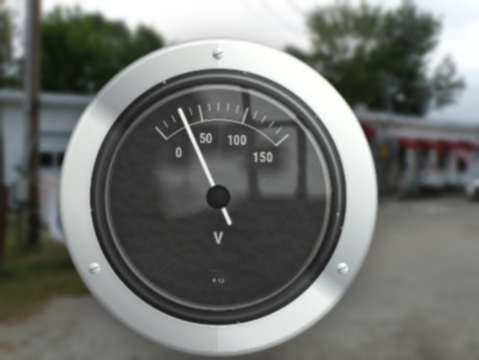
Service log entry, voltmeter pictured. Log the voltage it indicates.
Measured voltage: 30 V
